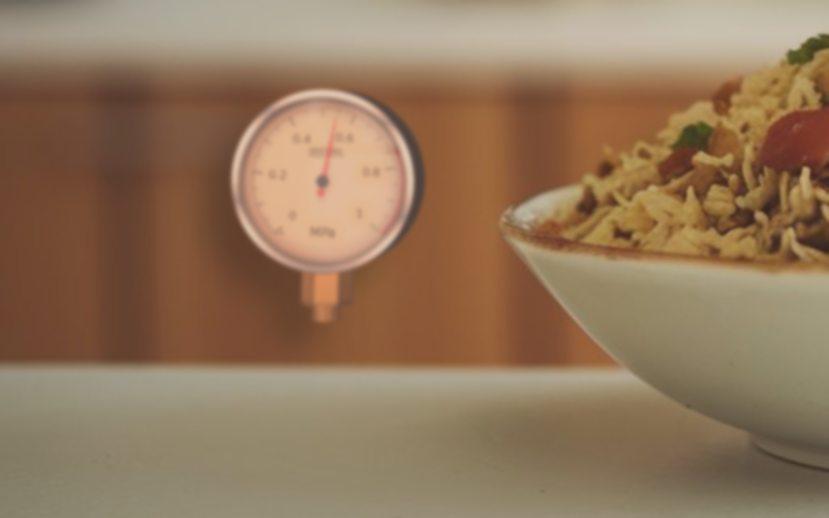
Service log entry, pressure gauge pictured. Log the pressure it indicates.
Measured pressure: 0.55 MPa
